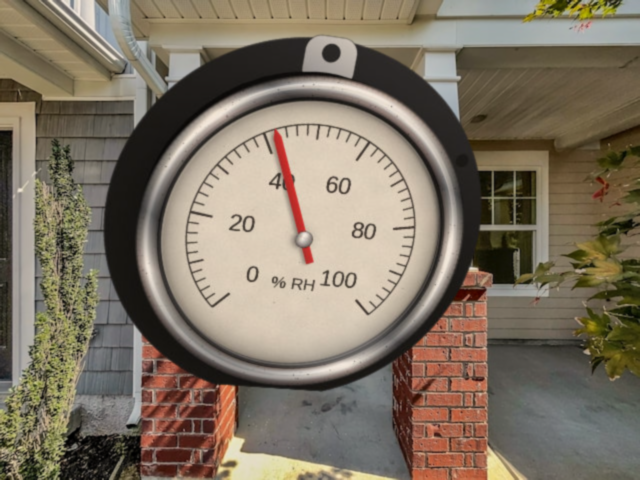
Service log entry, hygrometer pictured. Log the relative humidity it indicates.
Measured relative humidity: 42 %
